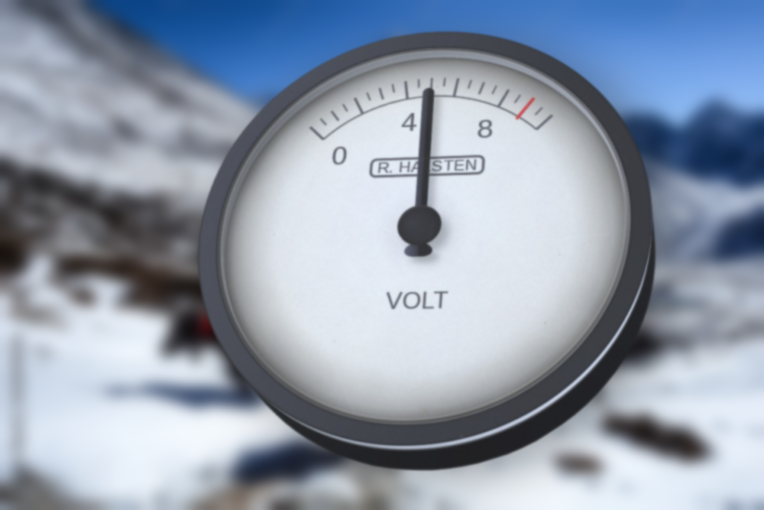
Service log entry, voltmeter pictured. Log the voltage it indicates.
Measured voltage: 5 V
